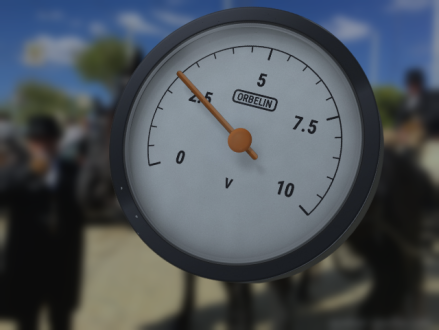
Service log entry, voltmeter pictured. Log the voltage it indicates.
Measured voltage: 2.5 V
